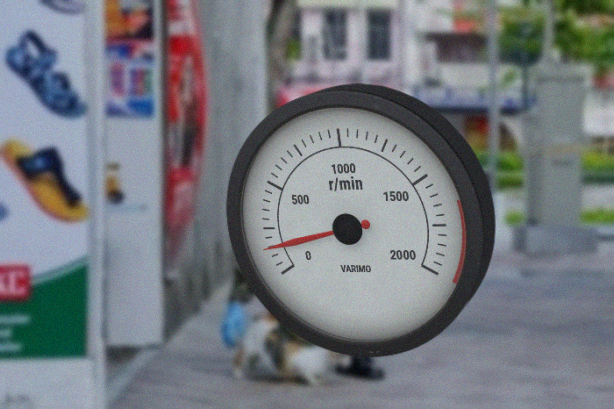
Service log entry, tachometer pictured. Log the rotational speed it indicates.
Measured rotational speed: 150 rpm
